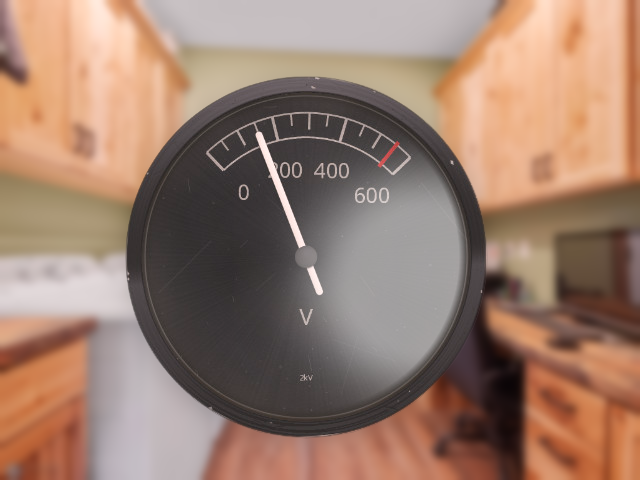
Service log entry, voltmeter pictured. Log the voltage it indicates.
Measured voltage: 150 V
